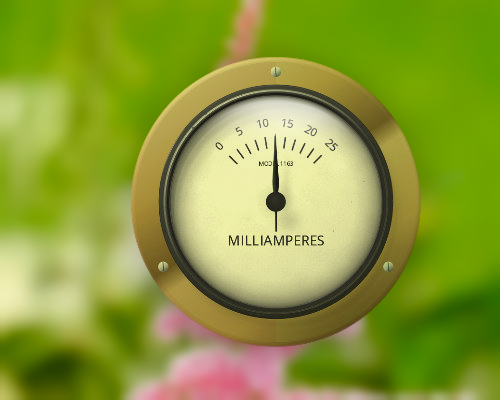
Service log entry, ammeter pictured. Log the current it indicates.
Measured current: 12.5 mA
